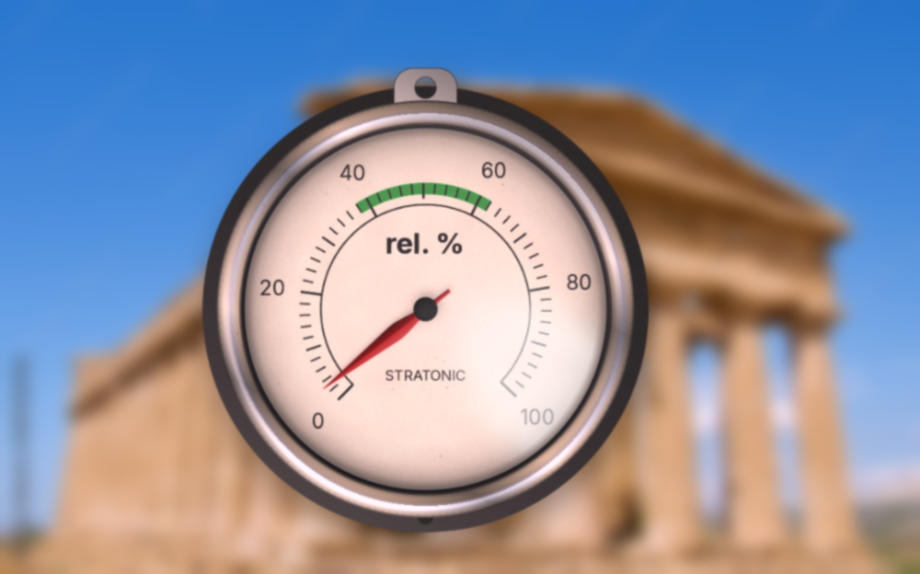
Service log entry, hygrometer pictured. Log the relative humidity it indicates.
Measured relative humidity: 3 %
